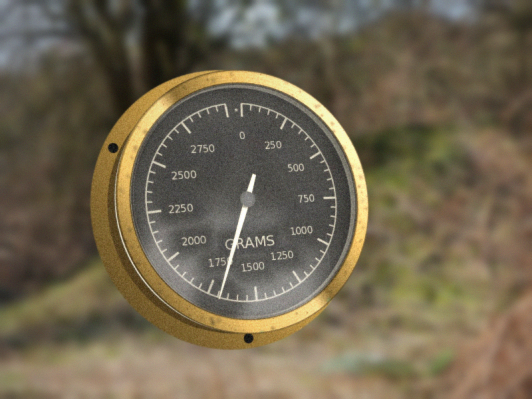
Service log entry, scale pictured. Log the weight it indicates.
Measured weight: 1700 g
